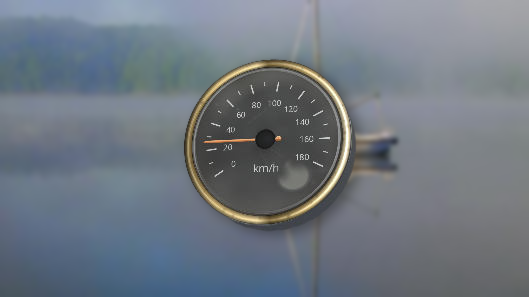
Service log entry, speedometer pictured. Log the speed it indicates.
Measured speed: 25 km/h
